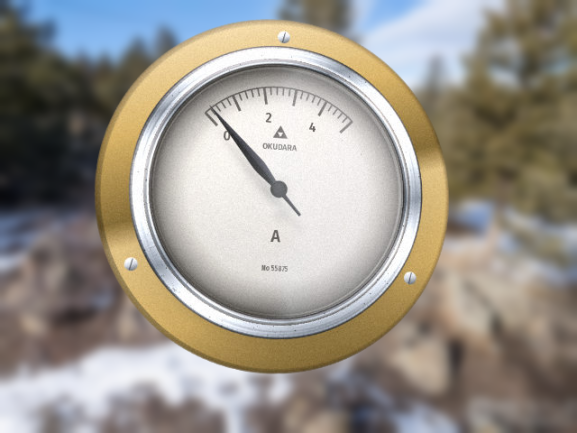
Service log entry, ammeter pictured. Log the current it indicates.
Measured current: 0.2 A
